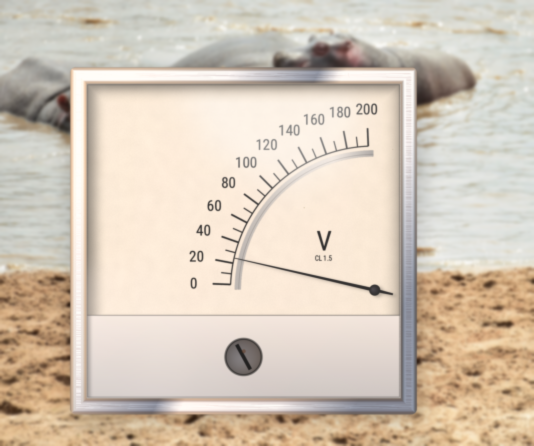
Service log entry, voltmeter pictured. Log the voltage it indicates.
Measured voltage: 25 V
